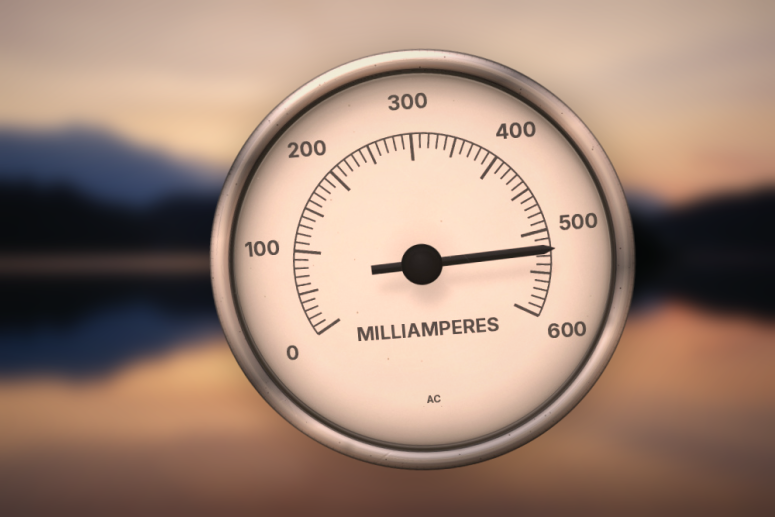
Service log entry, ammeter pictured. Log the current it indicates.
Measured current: 520 mA
